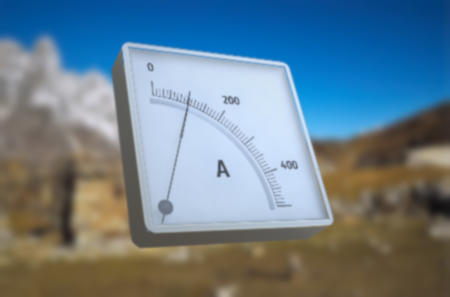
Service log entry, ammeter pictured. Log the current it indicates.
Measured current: 100 A
